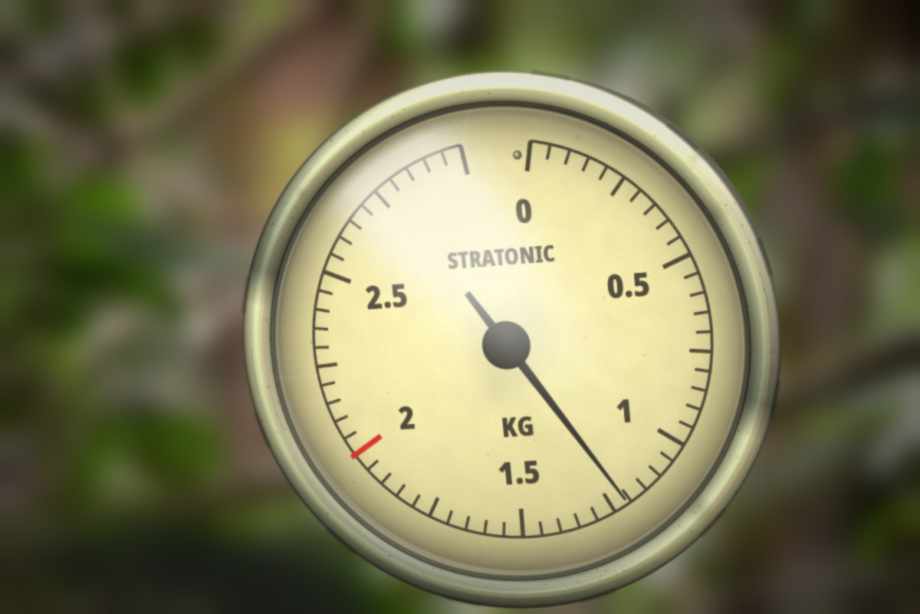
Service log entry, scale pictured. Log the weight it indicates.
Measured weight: 1.2 kg
